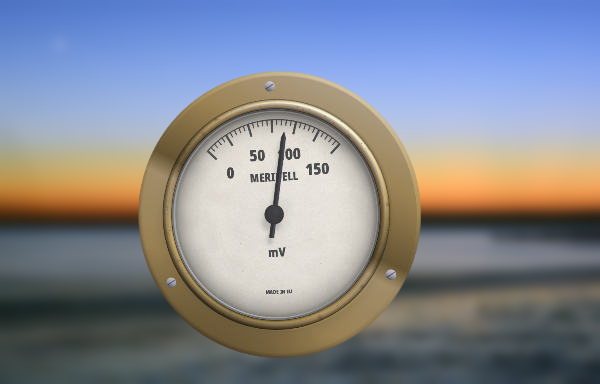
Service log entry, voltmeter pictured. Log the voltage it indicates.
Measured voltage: 90 mV
